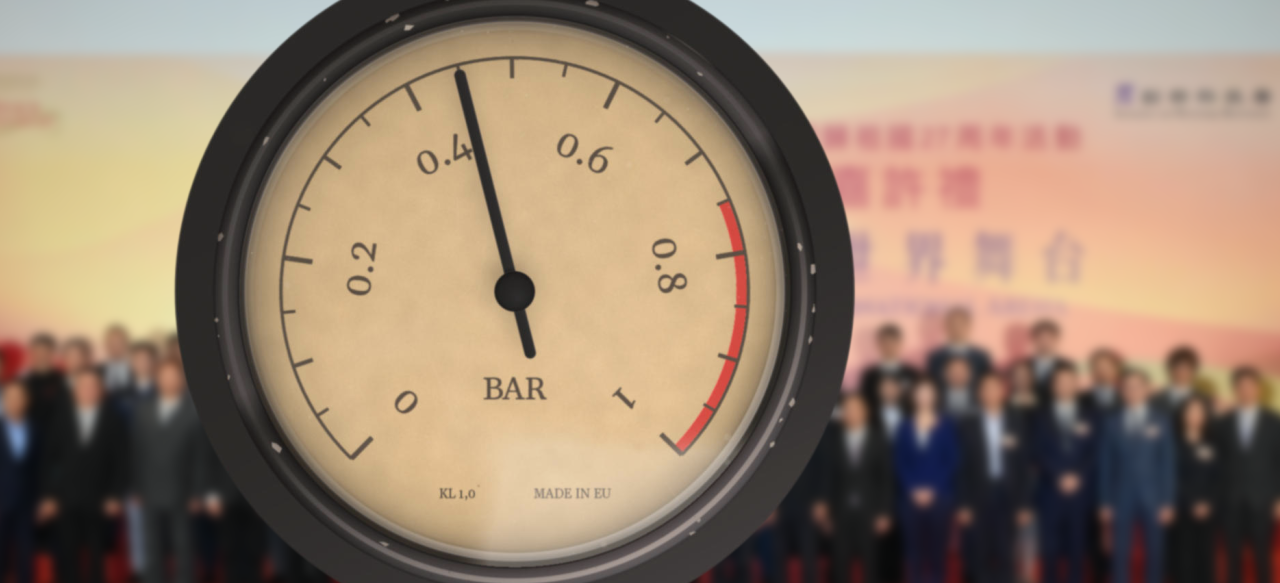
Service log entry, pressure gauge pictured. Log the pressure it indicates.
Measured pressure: 0.45 bar
